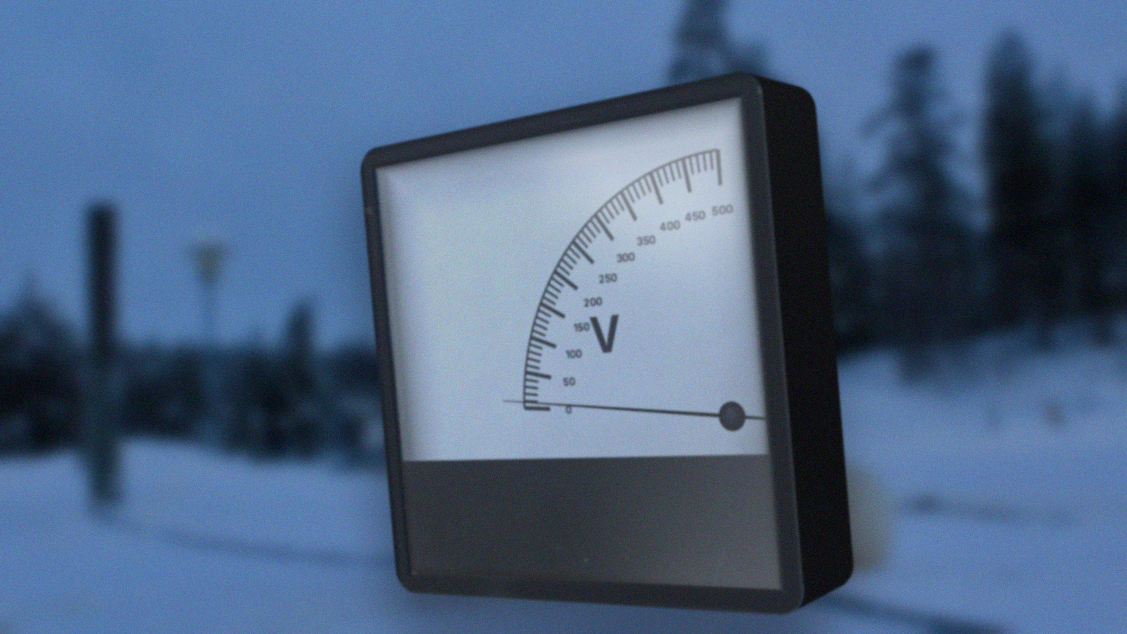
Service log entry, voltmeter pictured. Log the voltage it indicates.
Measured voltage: 10 V
